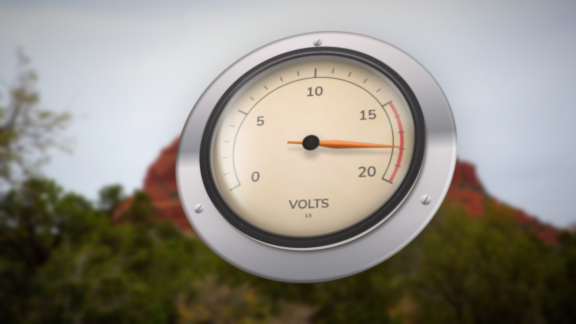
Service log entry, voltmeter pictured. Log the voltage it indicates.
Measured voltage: 18 V
